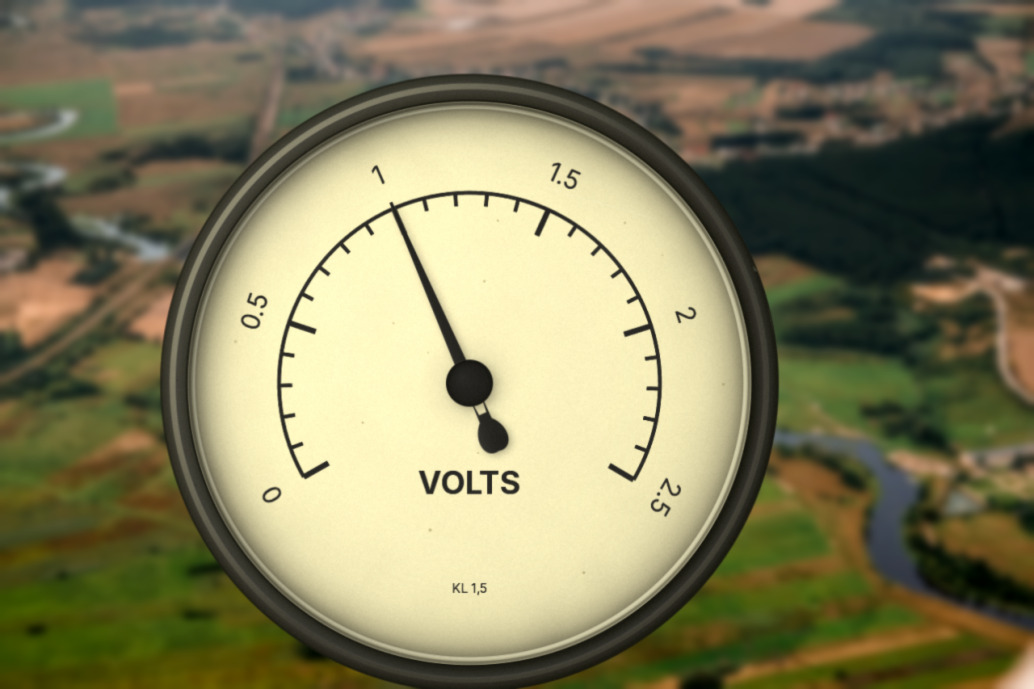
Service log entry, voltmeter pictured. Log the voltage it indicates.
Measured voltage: 1 V
